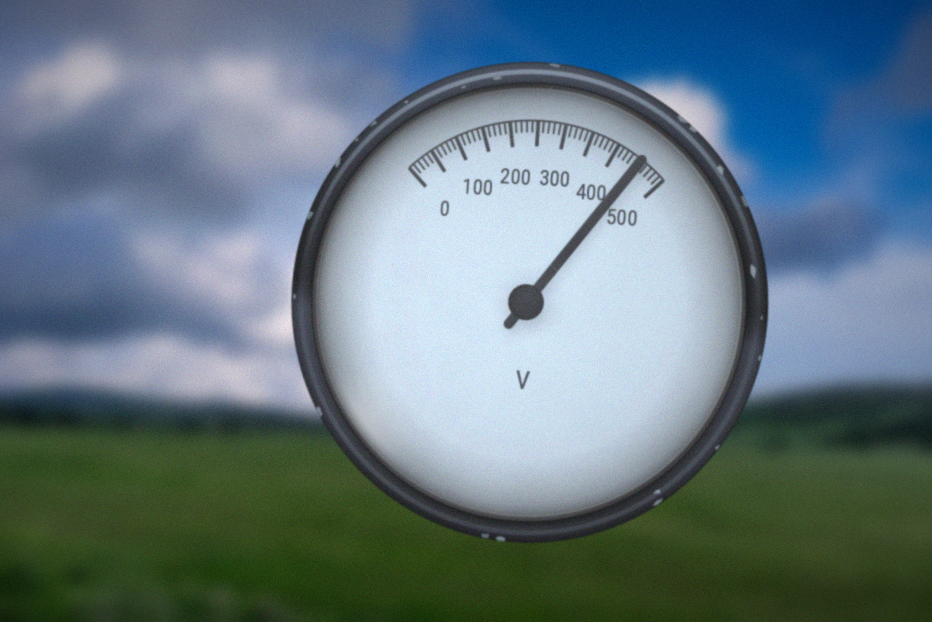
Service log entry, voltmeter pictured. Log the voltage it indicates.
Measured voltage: 450 V
